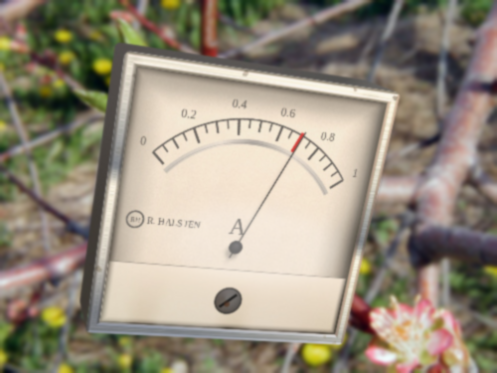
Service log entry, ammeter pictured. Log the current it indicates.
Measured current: 0.7 A
